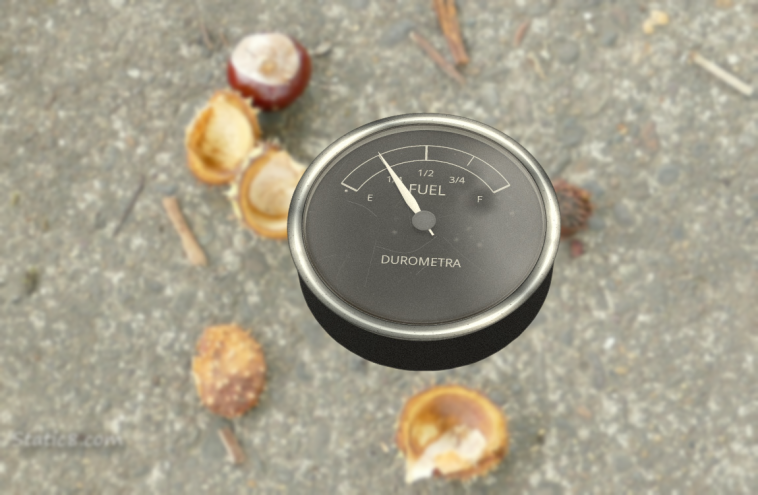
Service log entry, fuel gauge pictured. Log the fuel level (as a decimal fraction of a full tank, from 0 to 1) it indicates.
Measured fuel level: 0.25
